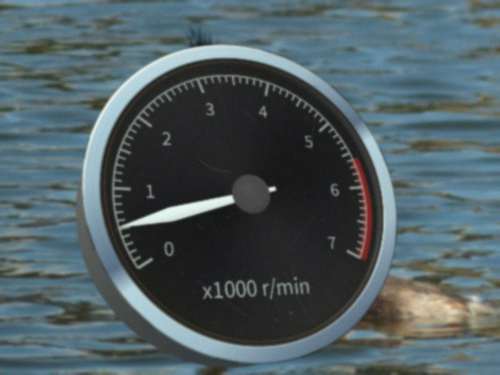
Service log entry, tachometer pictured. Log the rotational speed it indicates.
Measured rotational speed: 500 rpm
